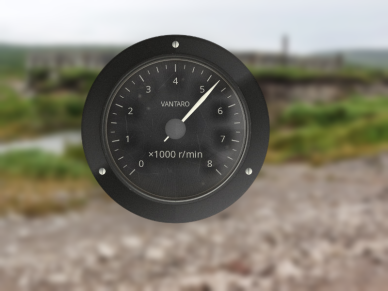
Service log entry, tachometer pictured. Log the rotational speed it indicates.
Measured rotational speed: 5250 rpm
